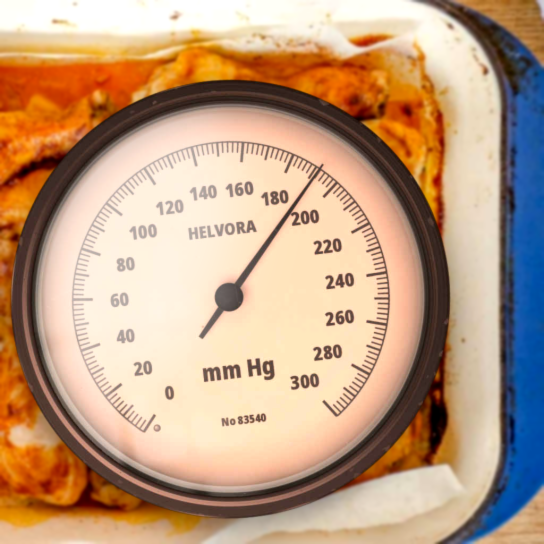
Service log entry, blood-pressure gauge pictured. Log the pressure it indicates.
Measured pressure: 192 mmHg
